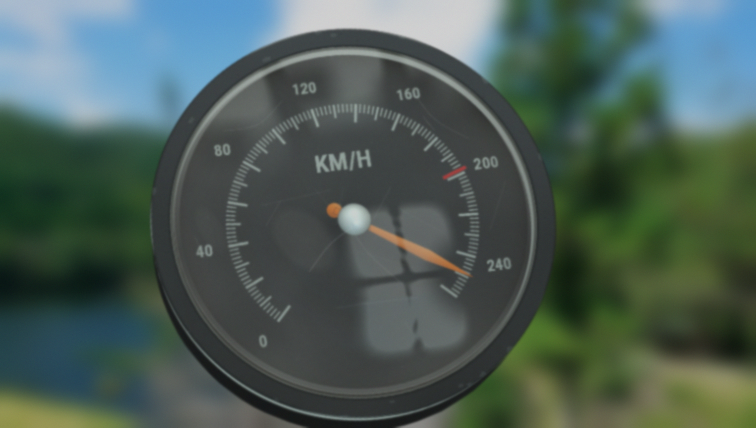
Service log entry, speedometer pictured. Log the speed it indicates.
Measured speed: 250 km/h
